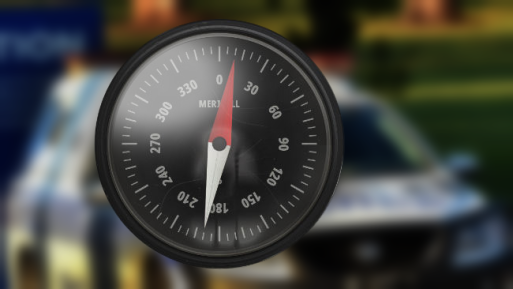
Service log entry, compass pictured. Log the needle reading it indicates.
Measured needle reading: 10 °
